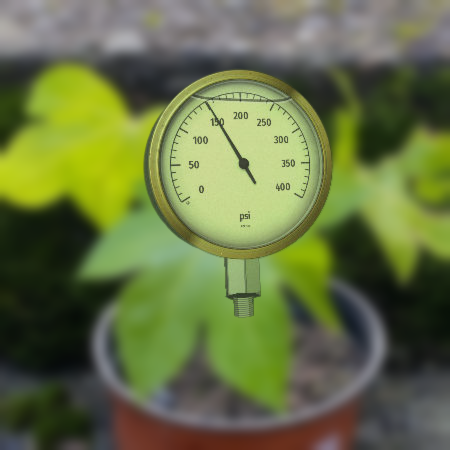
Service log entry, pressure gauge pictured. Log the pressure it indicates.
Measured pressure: 150 psi
